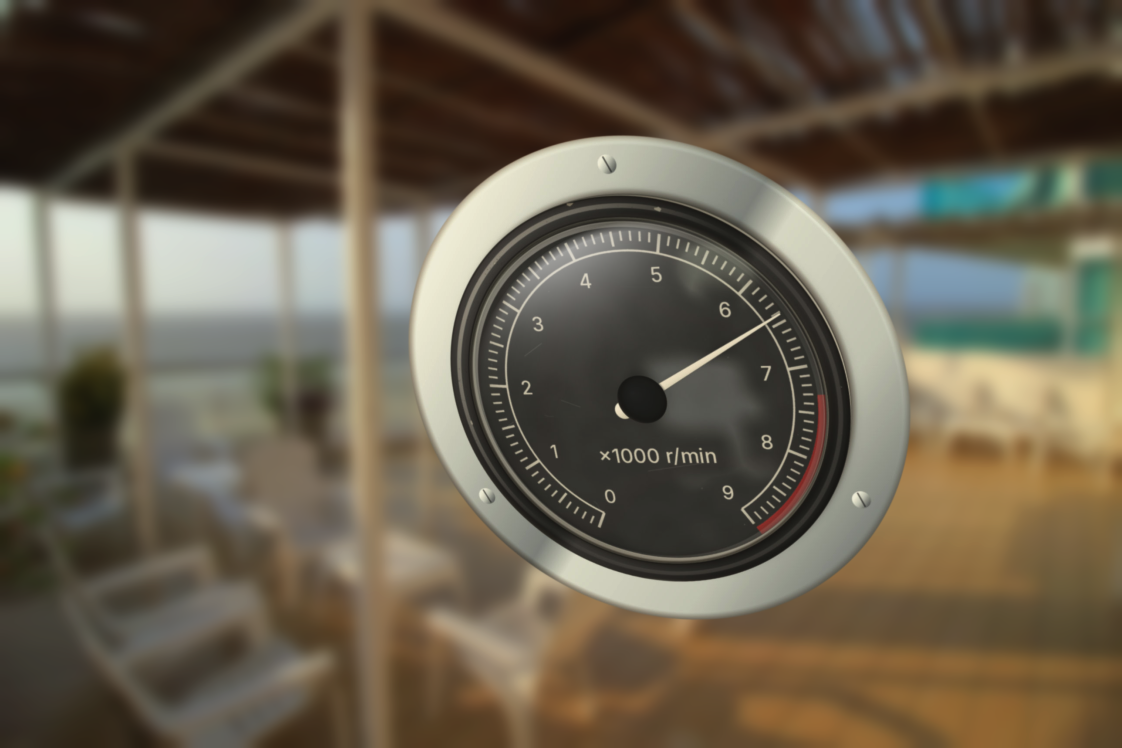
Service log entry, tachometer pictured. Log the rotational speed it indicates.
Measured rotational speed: 6400 rpm
